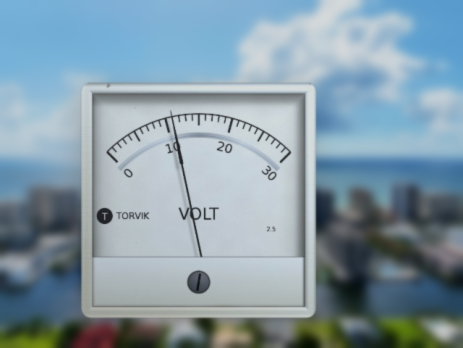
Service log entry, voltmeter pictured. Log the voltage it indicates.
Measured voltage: 11 V
